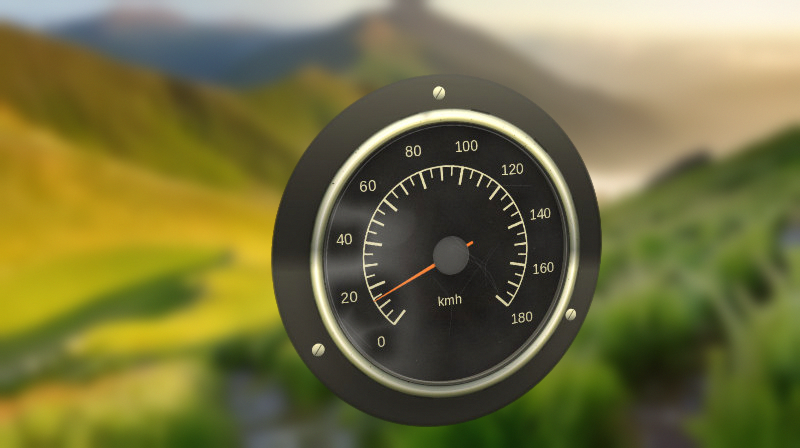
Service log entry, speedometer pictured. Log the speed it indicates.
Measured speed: 15 km/h
